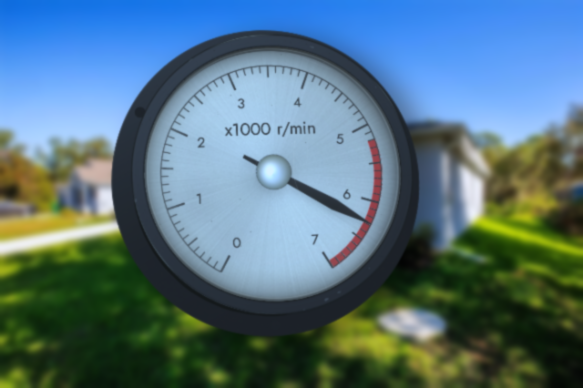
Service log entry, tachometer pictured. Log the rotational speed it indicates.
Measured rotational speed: 6300 rpm
